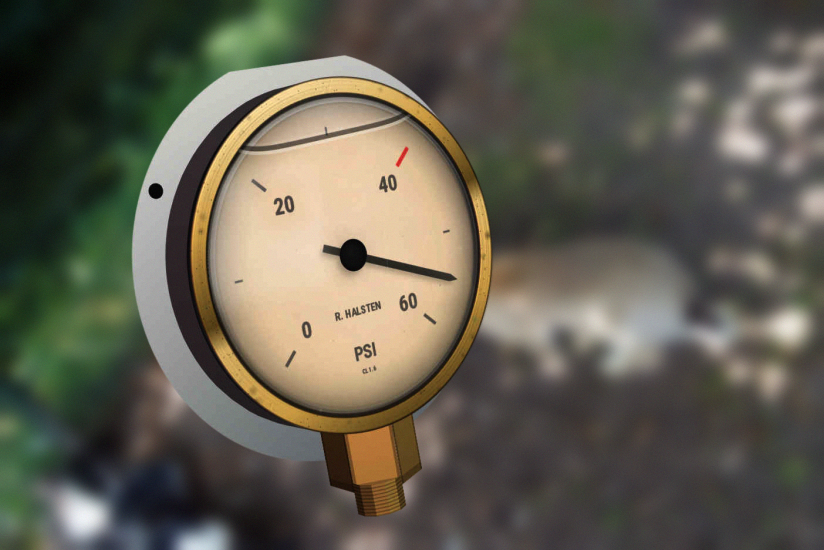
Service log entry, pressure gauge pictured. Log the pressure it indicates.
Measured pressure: 55 psi
